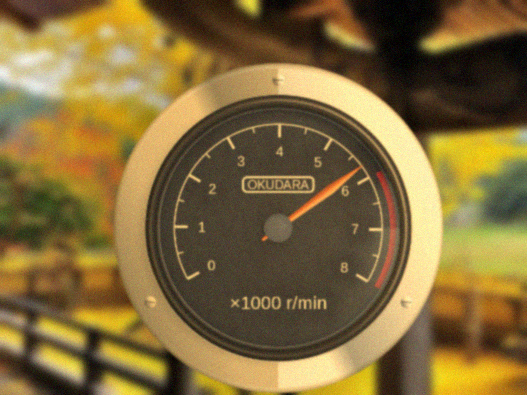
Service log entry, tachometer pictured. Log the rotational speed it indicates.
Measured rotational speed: 5750 rpm
